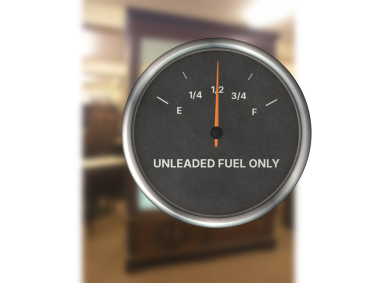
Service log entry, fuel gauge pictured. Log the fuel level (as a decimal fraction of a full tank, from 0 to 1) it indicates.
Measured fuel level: 0.5
